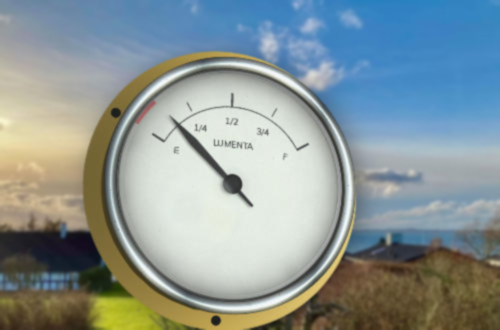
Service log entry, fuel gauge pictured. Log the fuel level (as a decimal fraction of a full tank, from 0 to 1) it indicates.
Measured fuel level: 0.125
